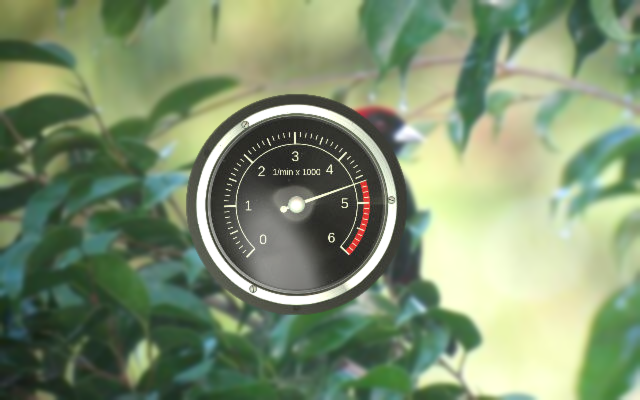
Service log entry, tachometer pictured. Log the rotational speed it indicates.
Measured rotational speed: 4600 rpm
